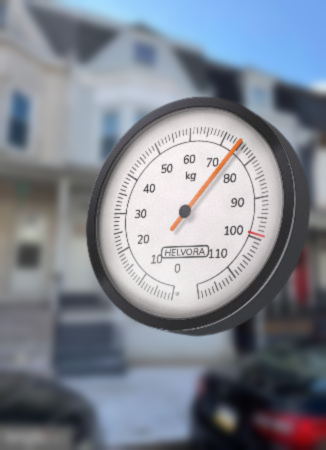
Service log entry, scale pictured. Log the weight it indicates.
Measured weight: 75 kg
